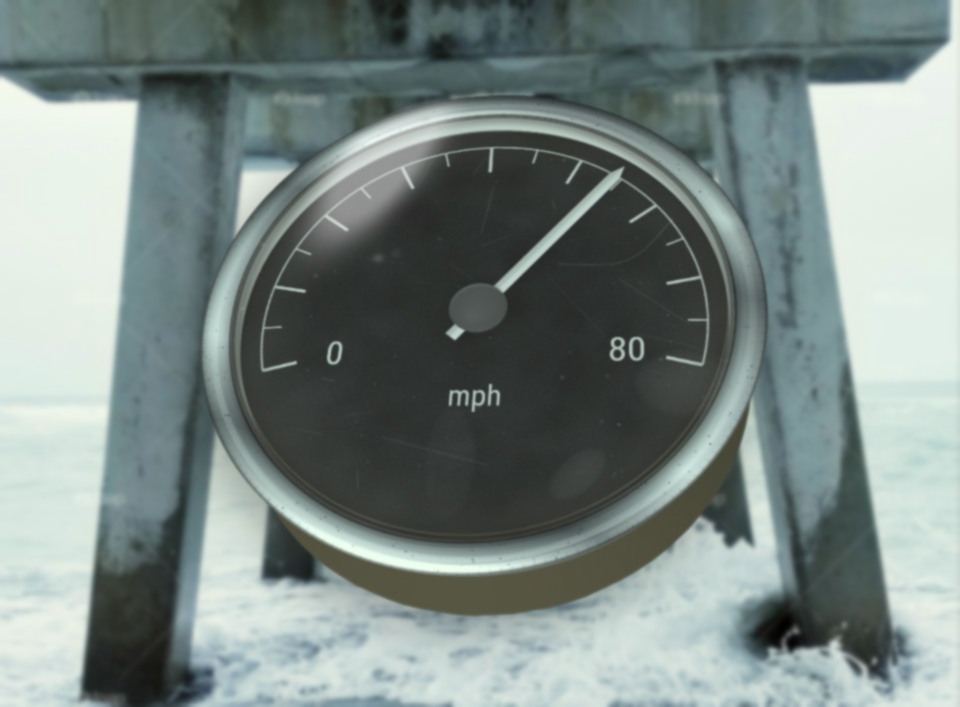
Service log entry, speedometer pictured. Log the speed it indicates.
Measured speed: 55 mph
